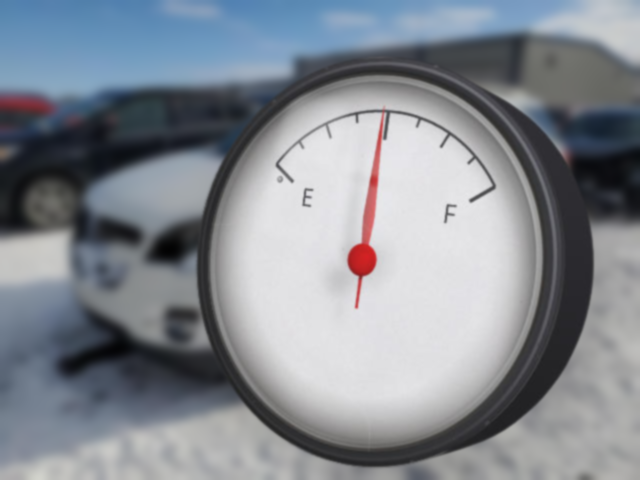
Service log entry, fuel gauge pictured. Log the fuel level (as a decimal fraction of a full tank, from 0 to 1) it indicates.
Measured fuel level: 0.5
